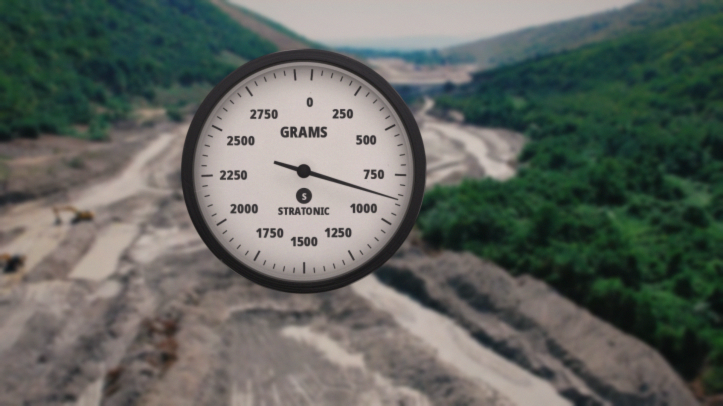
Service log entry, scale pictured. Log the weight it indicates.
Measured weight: 875 g
